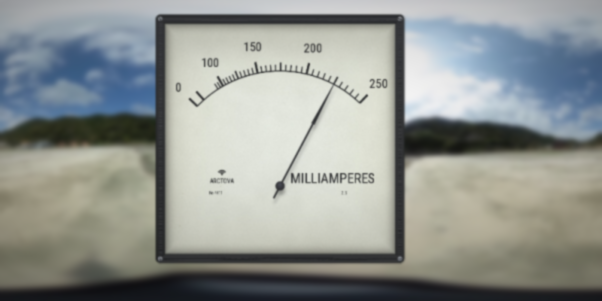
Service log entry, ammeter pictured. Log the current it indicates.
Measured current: 225 mA
